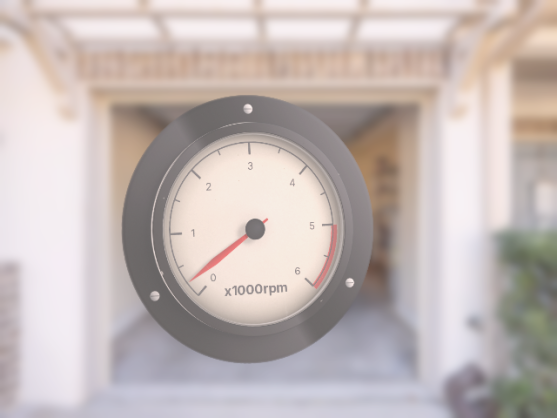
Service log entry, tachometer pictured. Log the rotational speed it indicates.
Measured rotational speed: 250 rpm
